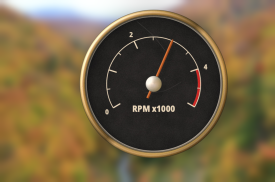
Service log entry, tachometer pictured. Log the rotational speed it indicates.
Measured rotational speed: 3000 rpm
